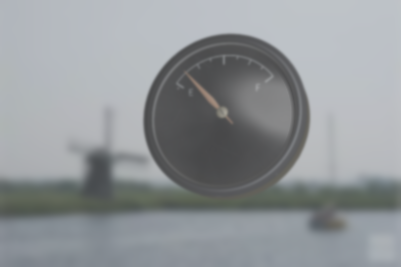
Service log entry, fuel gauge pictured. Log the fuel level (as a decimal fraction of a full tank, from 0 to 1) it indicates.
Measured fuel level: 0.125
